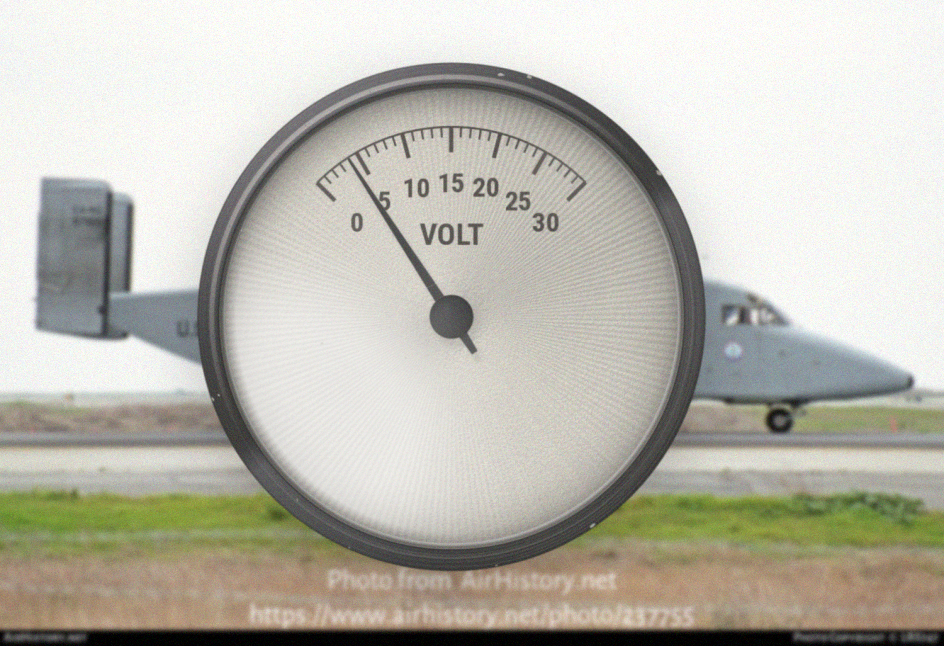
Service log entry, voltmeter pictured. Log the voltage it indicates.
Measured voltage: 4 V
